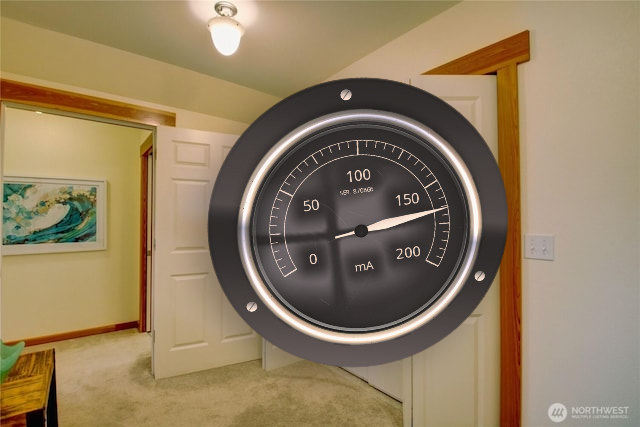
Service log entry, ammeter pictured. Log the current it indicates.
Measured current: 165 mA
